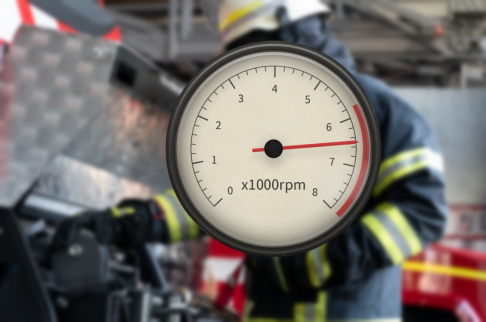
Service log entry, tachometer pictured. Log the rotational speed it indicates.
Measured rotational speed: 6500 rpm
